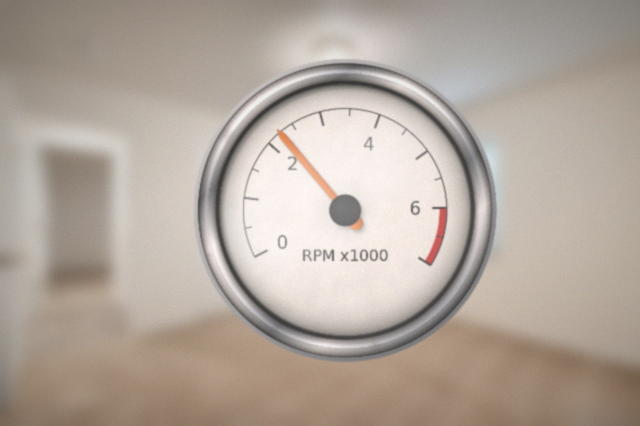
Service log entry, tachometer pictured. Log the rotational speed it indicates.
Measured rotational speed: 2250 rpm
